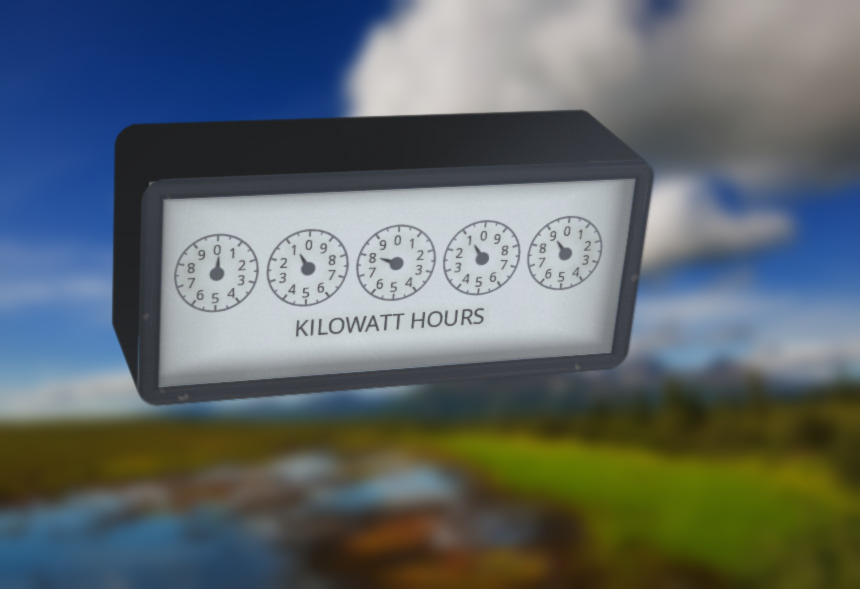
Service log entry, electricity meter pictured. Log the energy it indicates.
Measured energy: 809 kWh
